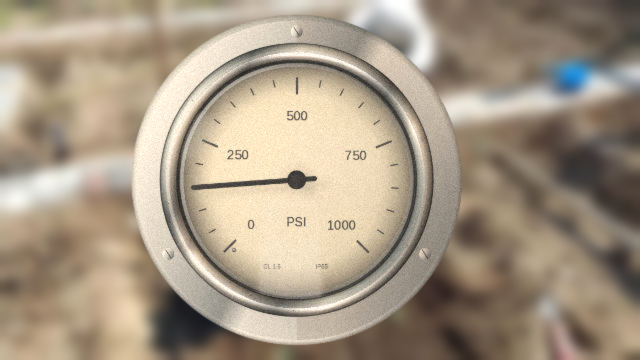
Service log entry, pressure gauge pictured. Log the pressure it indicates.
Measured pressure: 150 psi
